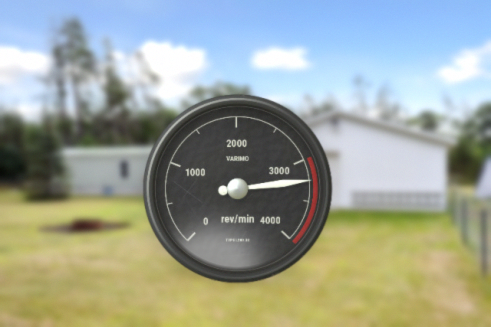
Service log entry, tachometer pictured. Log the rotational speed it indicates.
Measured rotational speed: 3250 rpm
